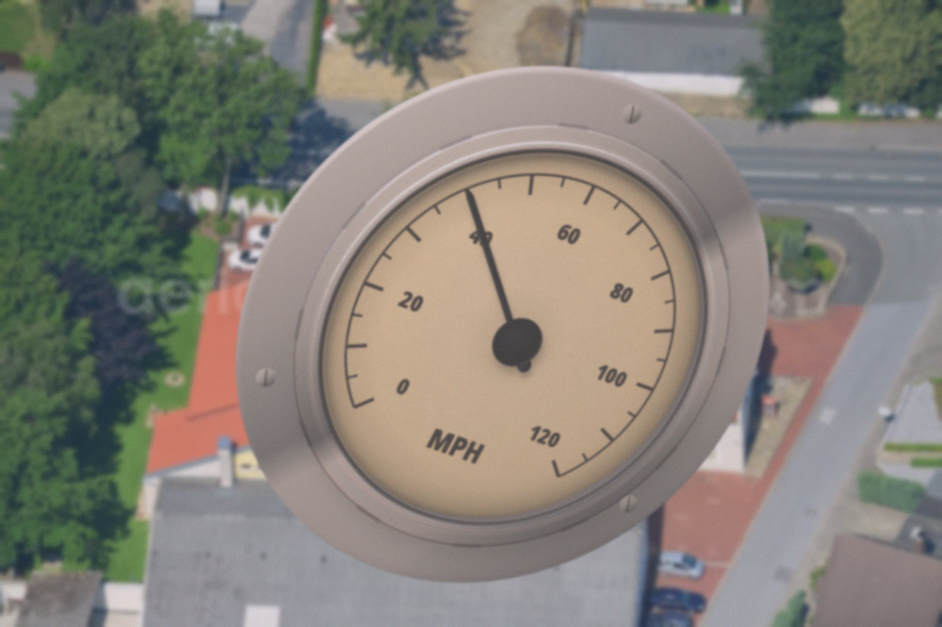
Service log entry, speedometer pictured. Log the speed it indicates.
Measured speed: 40 mph
